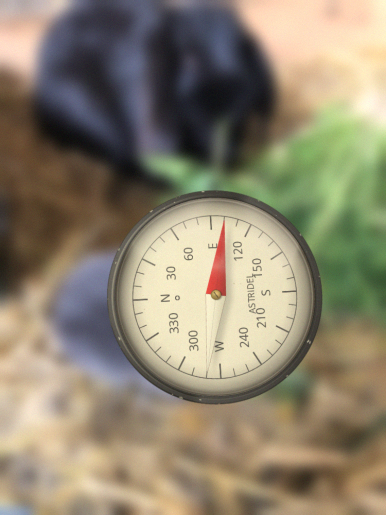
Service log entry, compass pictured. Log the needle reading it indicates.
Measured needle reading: 100 °
